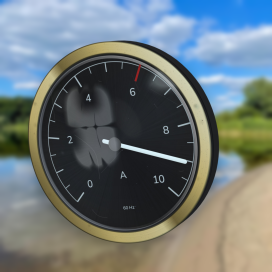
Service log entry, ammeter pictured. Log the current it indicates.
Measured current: 9 A
